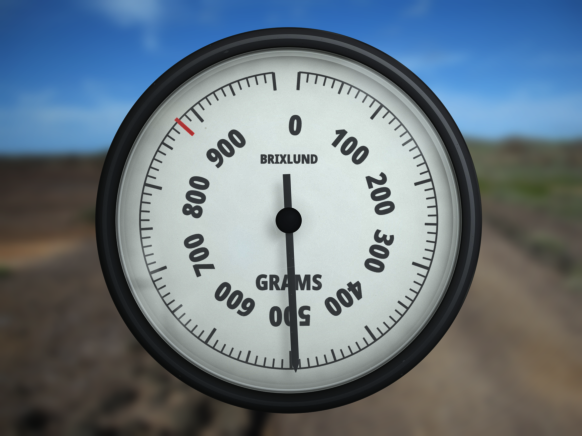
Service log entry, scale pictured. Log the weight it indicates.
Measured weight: 495 g
